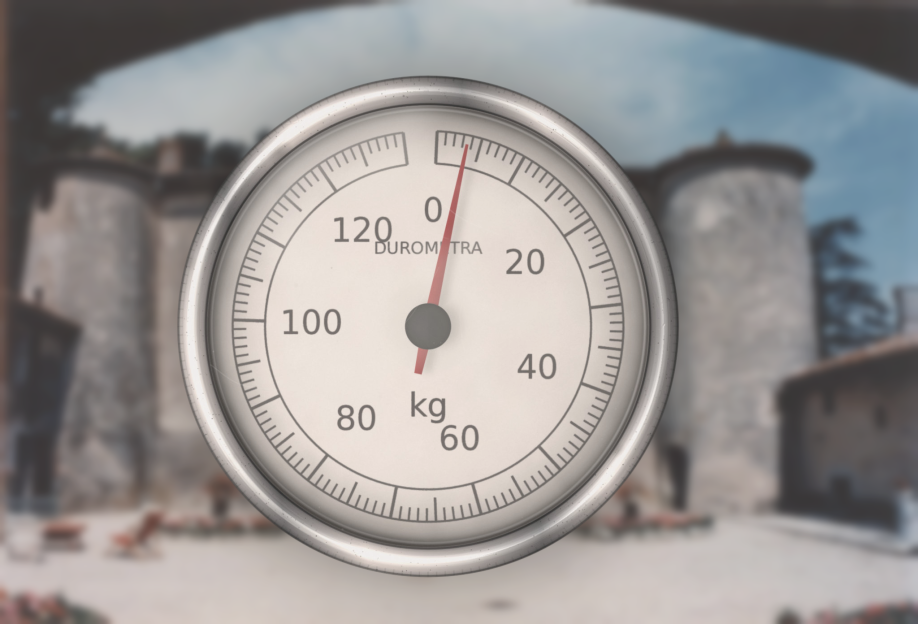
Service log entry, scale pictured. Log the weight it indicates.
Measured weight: 3.5 kg
